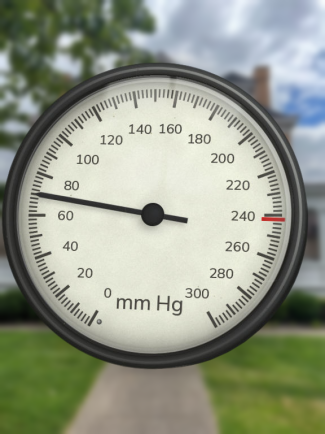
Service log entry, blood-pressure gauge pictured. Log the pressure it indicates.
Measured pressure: 70 mmHg
